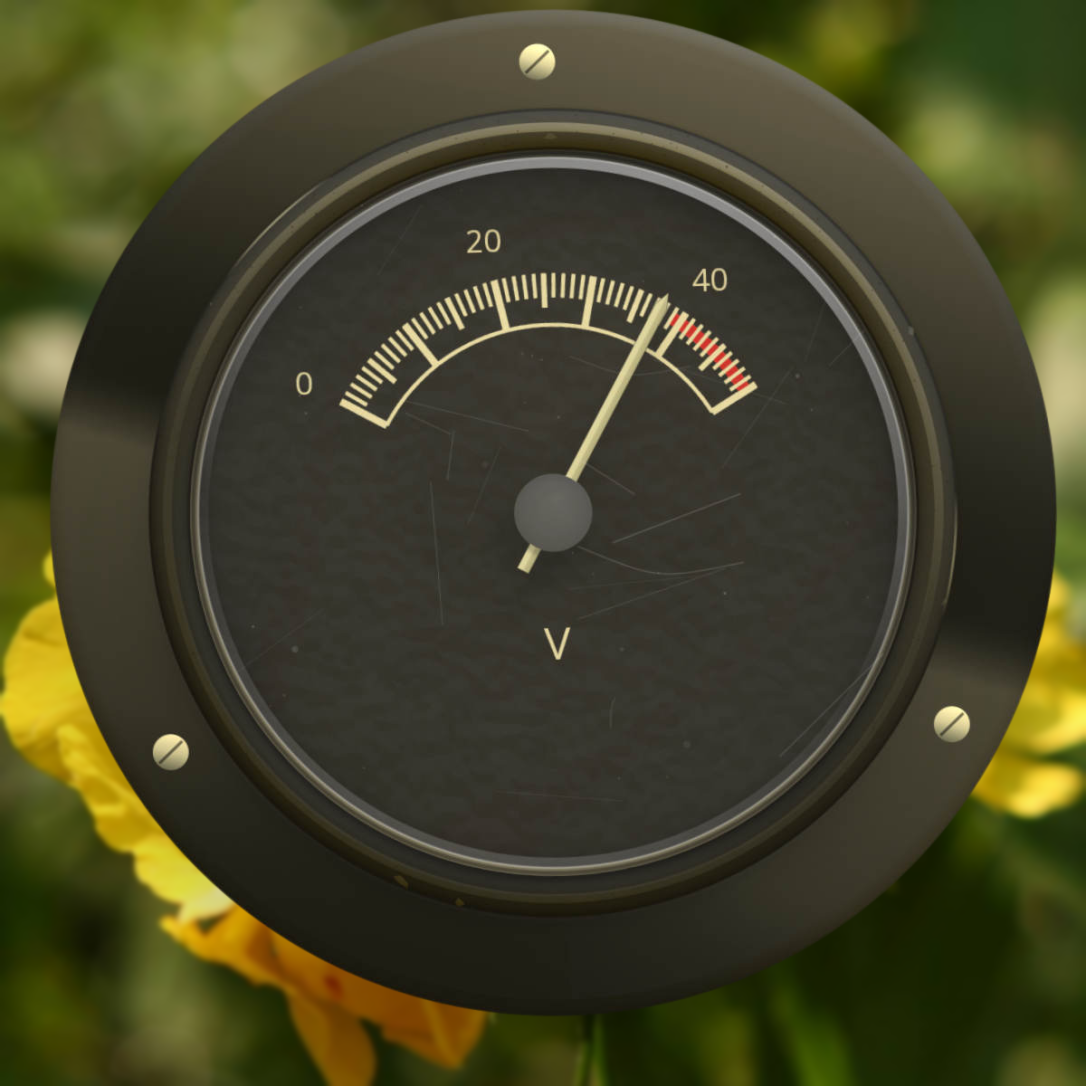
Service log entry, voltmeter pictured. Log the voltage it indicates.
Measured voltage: 37.5 V
